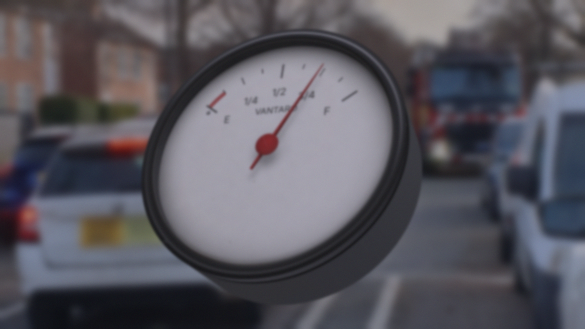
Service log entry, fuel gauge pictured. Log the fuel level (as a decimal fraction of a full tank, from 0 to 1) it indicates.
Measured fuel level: 0.75
